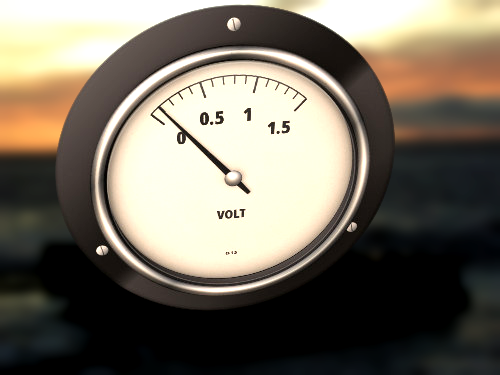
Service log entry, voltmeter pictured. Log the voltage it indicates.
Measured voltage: 0.1 V
